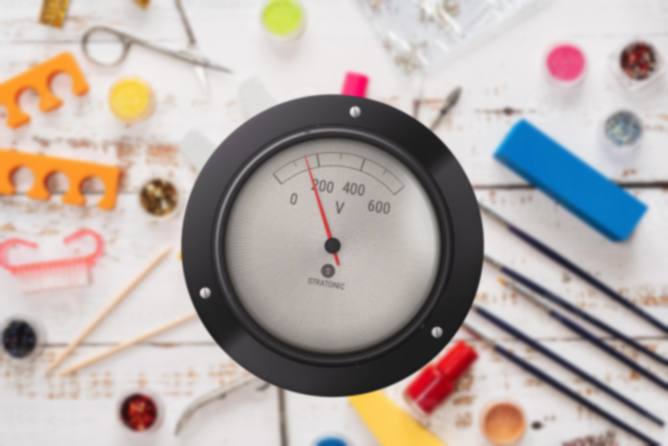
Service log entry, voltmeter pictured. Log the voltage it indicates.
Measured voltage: 150 V
